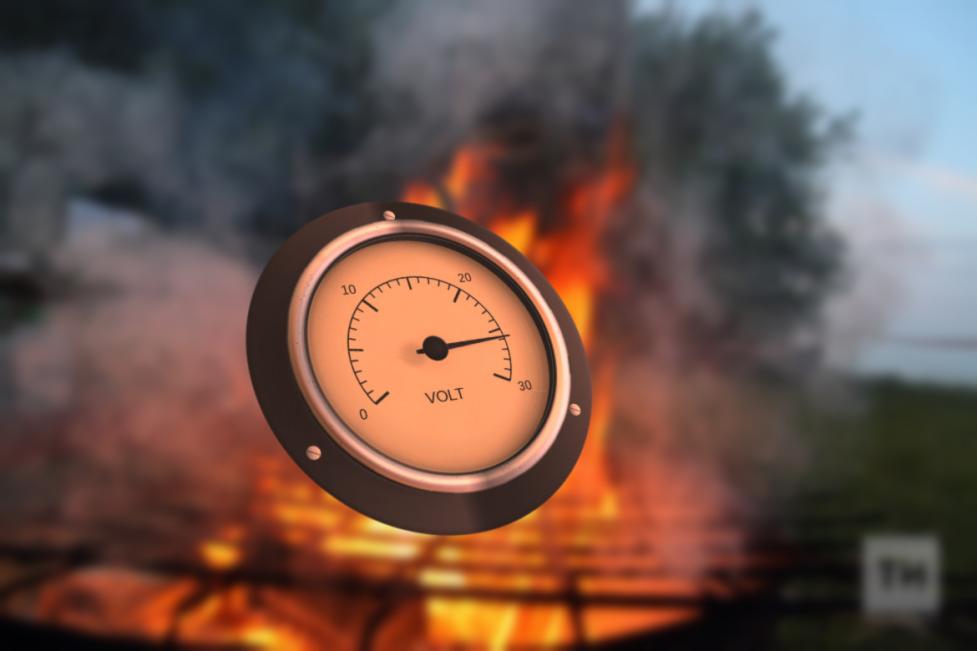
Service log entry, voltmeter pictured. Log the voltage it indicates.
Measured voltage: 26 V
